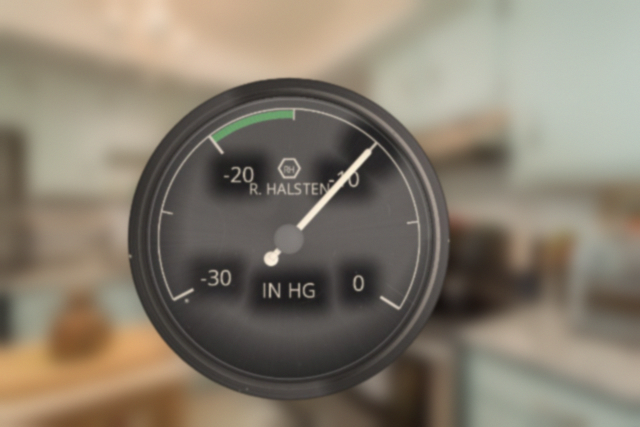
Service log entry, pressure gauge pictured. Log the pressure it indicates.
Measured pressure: -10 inHg
